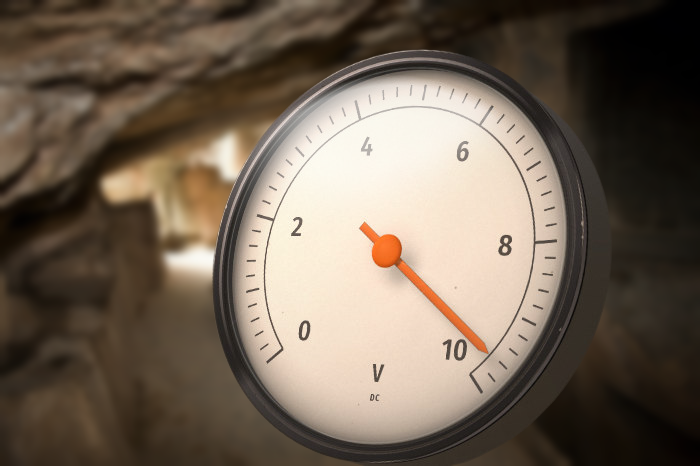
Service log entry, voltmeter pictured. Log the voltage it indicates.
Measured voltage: 9.6 V
